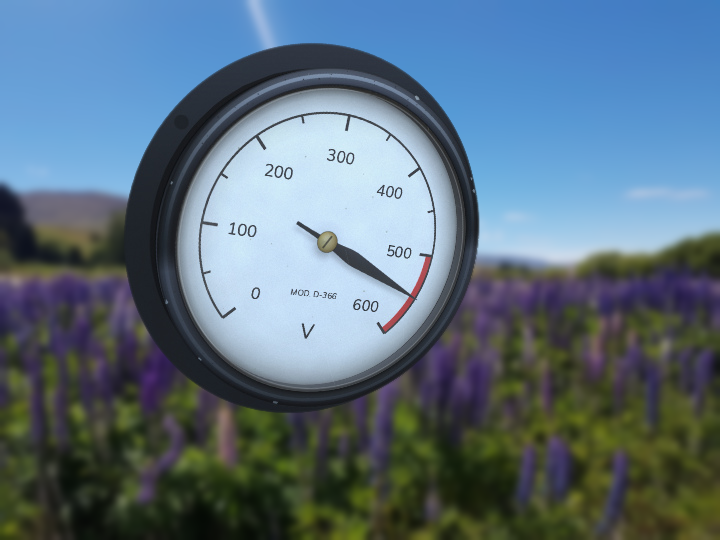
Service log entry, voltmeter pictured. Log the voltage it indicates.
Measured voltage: 550 V
